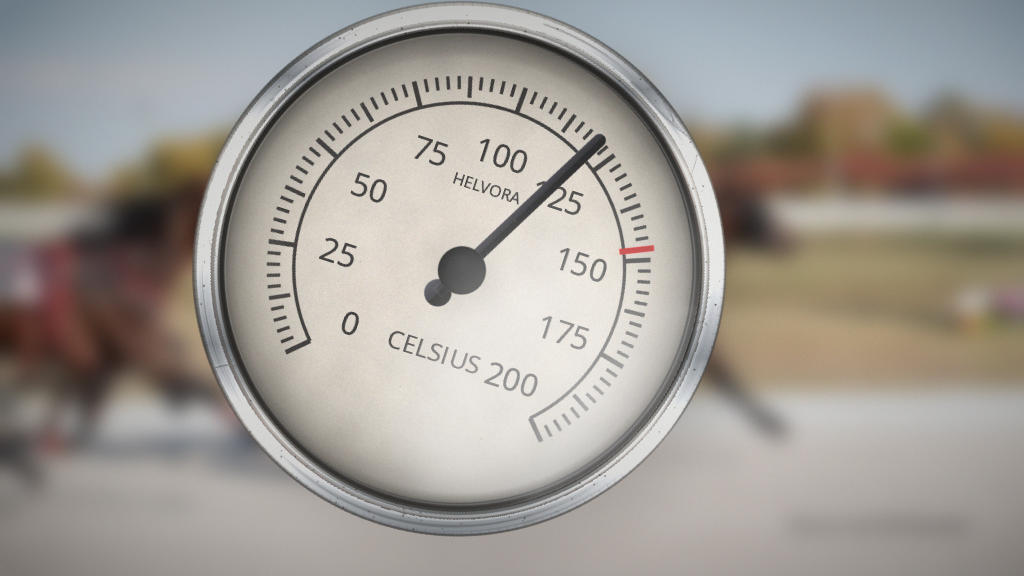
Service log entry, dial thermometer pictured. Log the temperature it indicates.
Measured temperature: 120 °C
